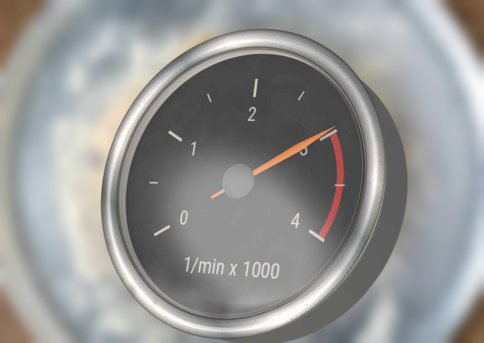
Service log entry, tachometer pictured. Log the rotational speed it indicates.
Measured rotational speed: 3000 rpm
